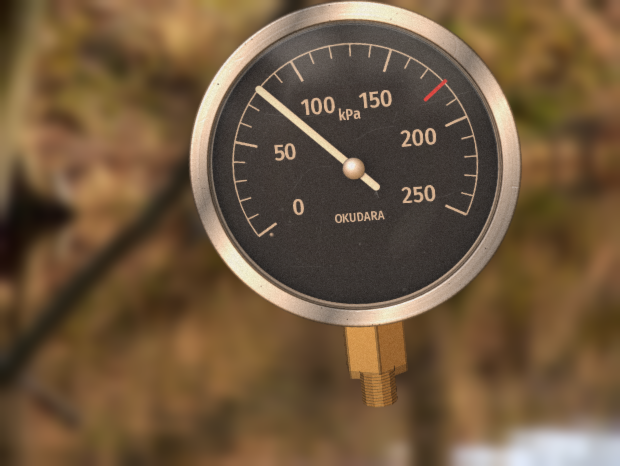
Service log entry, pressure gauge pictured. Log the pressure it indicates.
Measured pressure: 80 kPa
